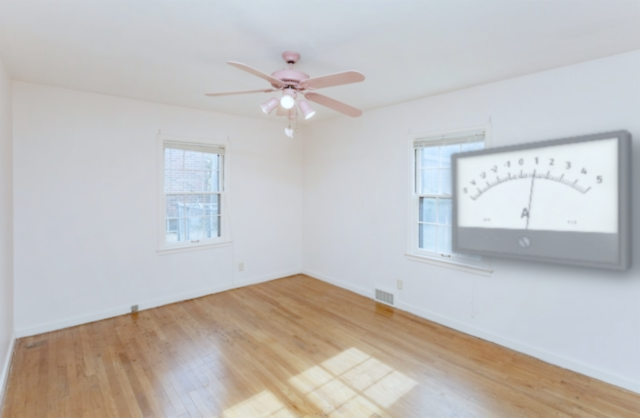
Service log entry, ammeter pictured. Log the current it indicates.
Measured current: 1 A
